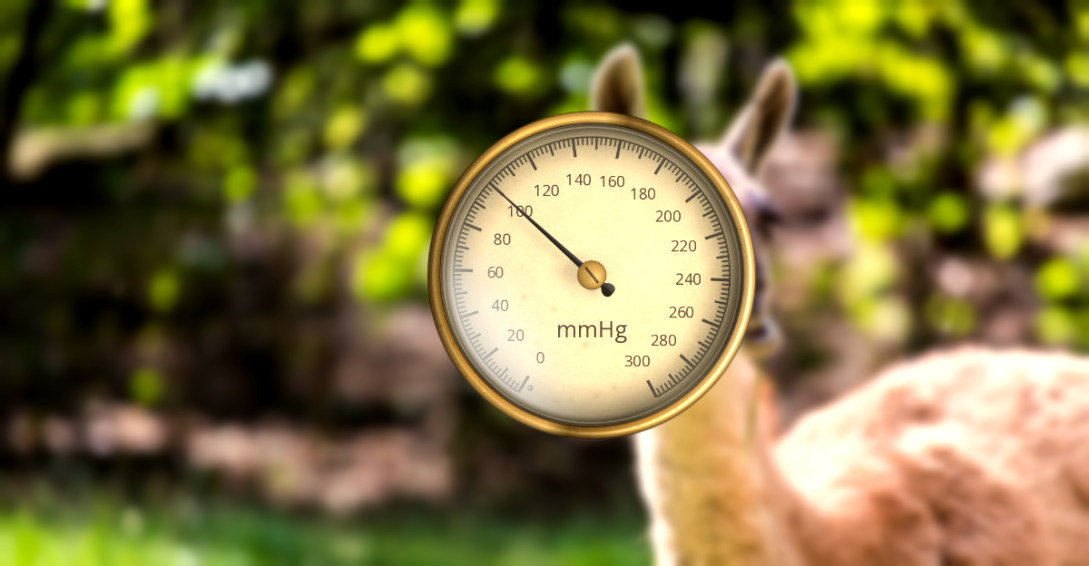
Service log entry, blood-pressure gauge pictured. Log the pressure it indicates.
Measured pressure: 100 mmHg
